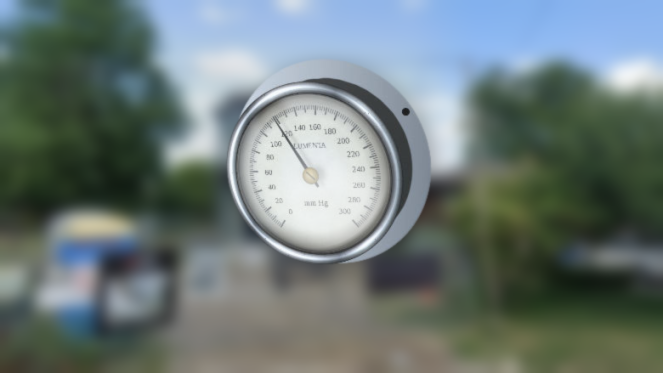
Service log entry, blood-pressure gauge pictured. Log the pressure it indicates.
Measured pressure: 120 mmHg
